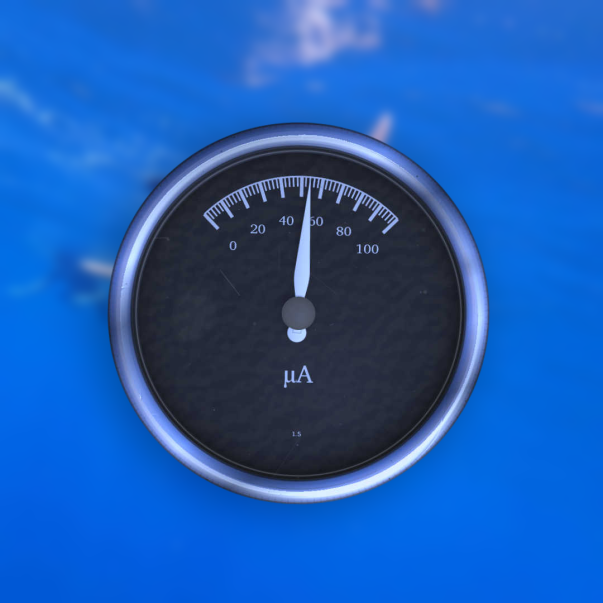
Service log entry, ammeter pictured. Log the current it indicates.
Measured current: 54 µA
